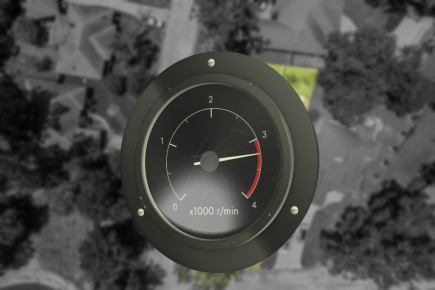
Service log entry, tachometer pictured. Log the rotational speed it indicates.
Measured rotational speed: 3250 rpm
